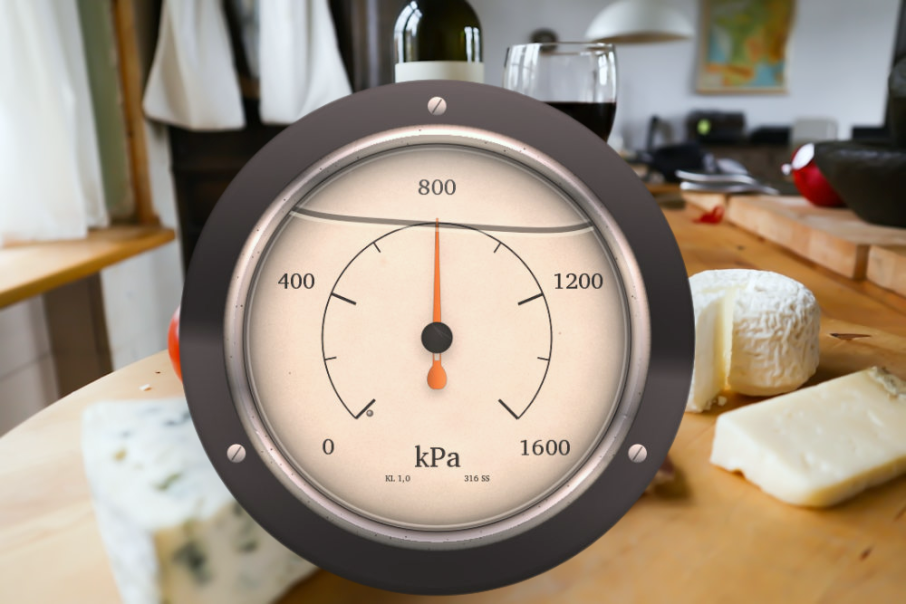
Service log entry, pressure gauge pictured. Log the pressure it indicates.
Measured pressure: 800 kPa
